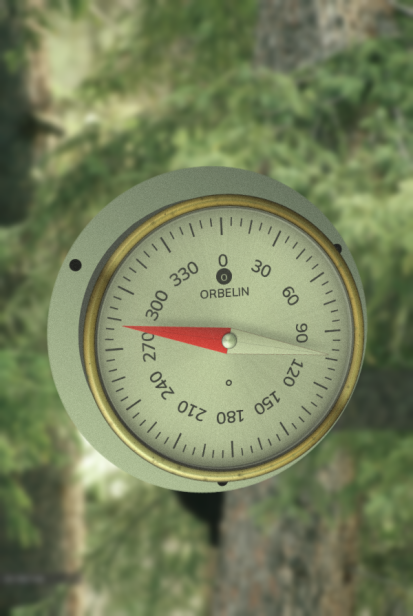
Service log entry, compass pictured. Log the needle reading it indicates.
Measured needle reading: 282.5 °
